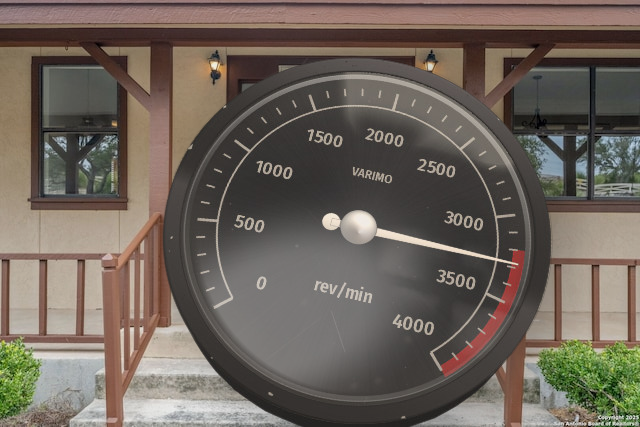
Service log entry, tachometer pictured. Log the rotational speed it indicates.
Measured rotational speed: 3300 rpm
